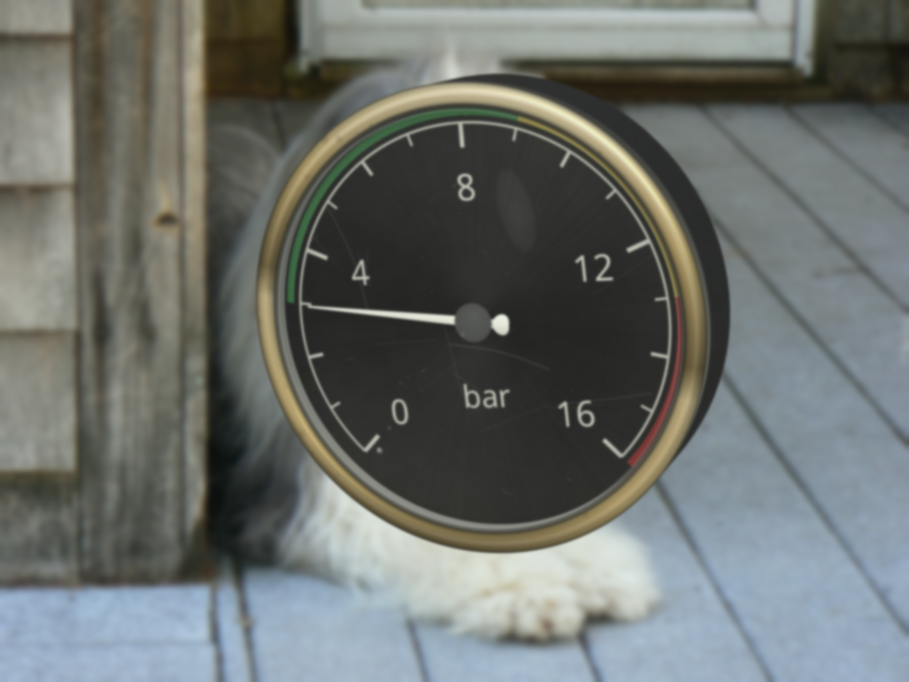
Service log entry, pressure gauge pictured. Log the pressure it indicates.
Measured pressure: 3 bar
